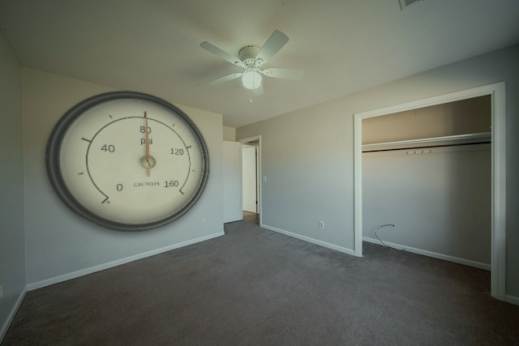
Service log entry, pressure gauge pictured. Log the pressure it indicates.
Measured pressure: 80 psi
